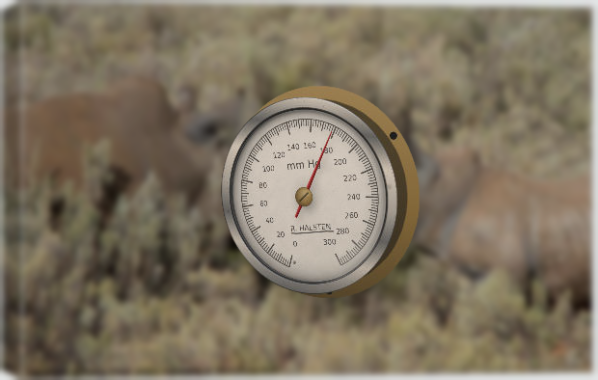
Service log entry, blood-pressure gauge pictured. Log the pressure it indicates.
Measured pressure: 180 mmHg
